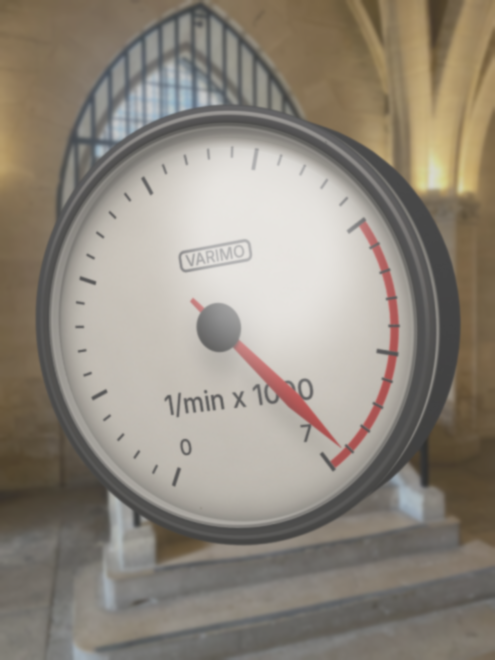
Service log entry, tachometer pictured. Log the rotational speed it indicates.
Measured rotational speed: 6800 rpm
